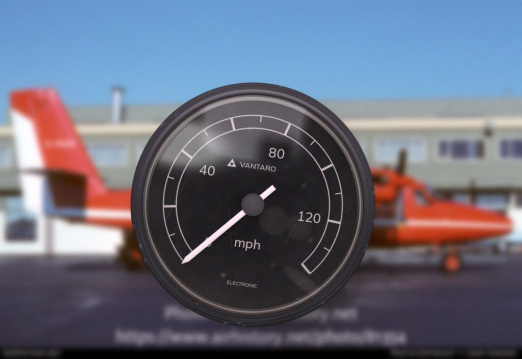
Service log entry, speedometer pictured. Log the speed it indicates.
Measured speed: 0 mph
